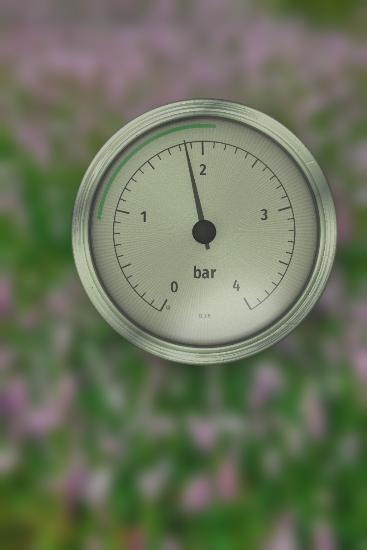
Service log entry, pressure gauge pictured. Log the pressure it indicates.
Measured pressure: 1.85 bar
